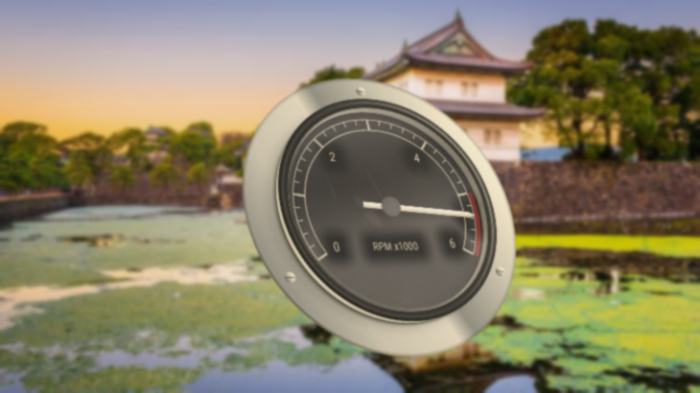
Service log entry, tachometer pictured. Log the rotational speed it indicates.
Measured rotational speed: 5400 rpm
